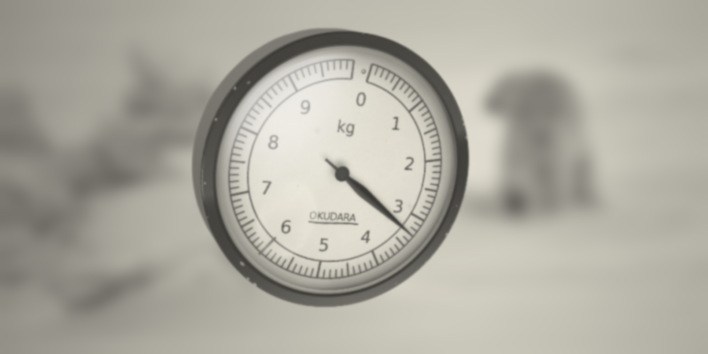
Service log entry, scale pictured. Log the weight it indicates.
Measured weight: 3.3 kg
